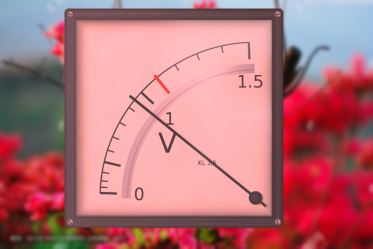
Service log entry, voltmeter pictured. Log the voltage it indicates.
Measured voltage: 0.95 V
